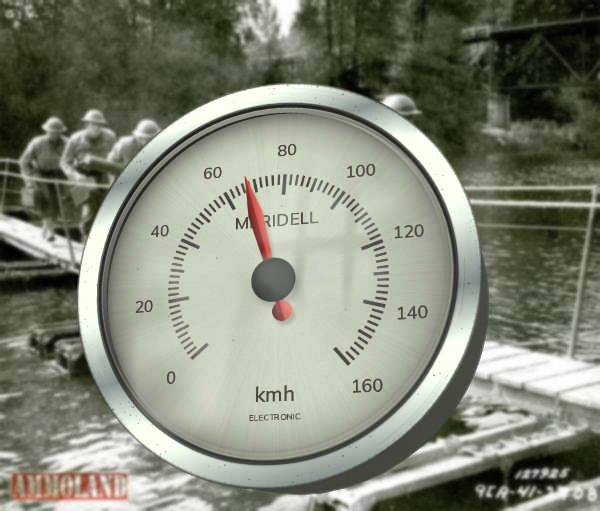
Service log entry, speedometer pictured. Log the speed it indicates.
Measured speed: 68 km/h
